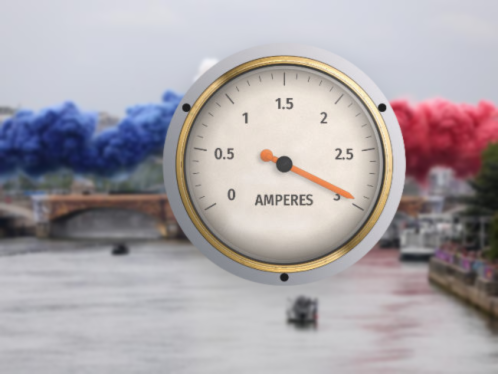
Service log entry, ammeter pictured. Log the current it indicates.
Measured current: 2.95 A
